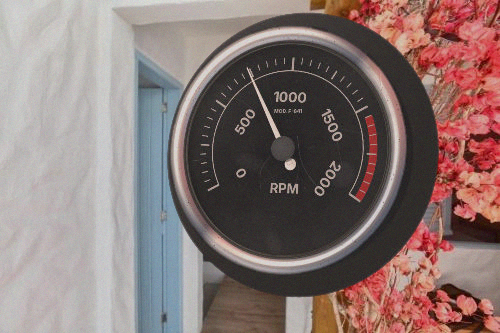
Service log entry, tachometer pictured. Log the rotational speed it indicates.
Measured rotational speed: 750 rpm
